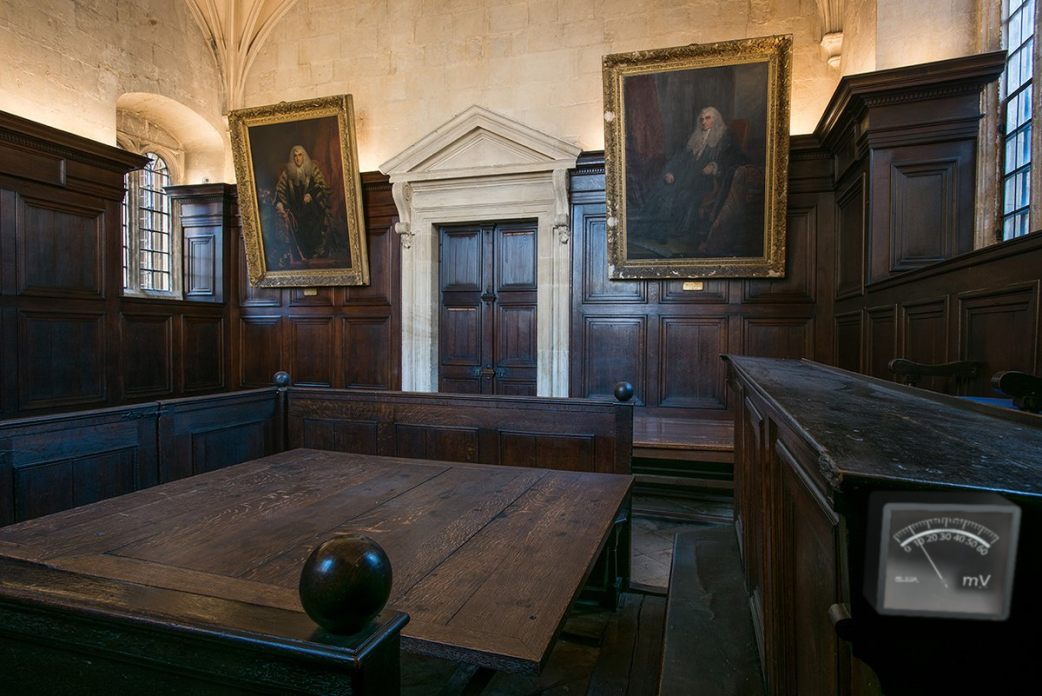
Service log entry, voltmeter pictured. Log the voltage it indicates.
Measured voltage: 10 mV
